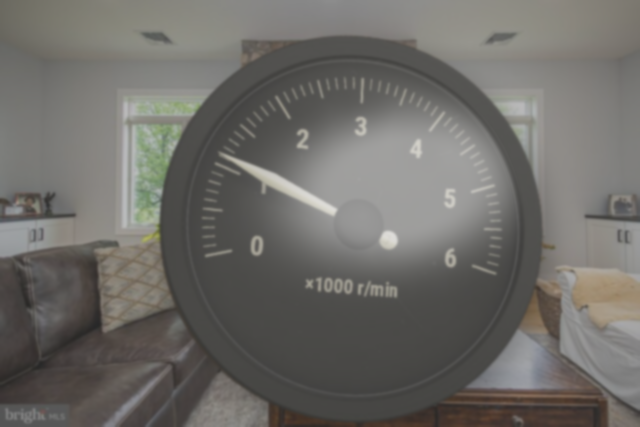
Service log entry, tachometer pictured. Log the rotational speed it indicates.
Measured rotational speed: 1100 rpm
